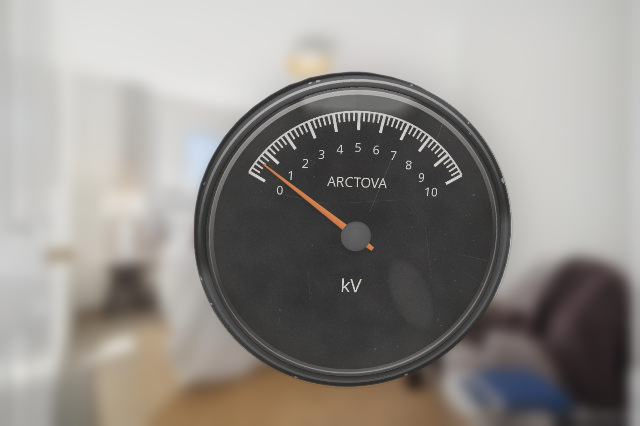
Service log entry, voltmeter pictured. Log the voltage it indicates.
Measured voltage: 0.6 kV
